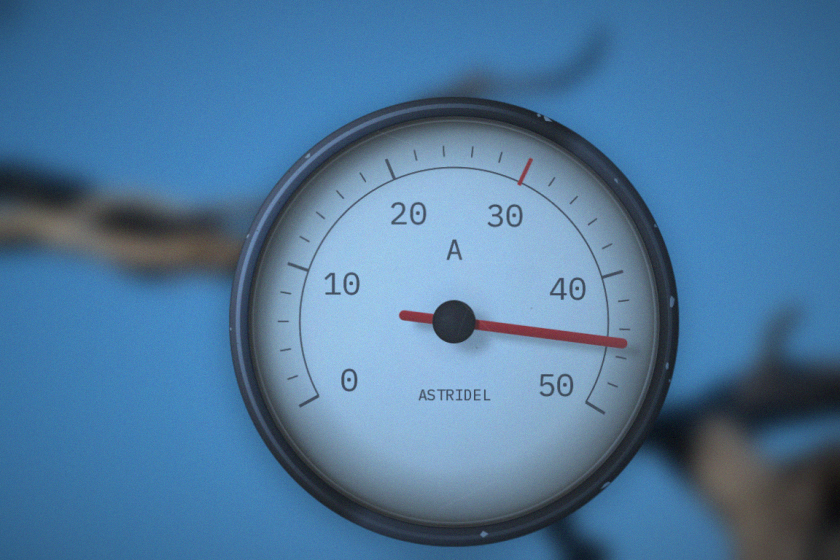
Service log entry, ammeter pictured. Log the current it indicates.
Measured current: 45 A
